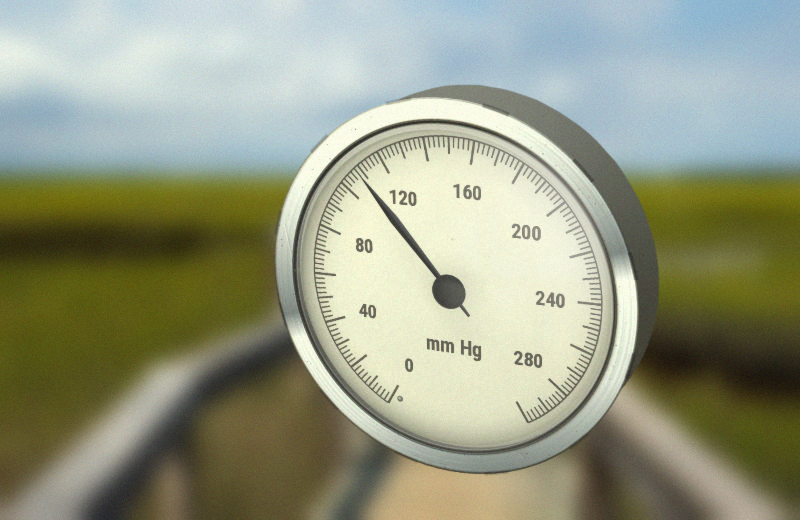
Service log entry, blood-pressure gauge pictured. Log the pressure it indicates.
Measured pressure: 110 mmHg
